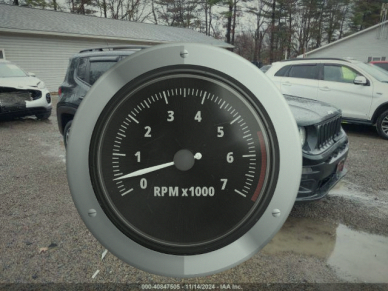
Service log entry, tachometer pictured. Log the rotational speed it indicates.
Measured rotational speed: 400 rpm
